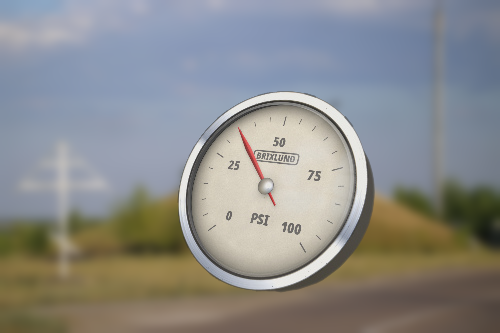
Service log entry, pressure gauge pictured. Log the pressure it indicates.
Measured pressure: 35 psi
